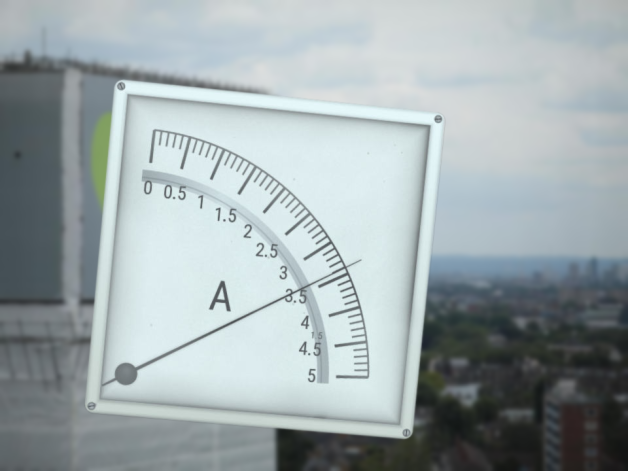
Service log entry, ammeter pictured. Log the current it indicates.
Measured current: 3.4 A
